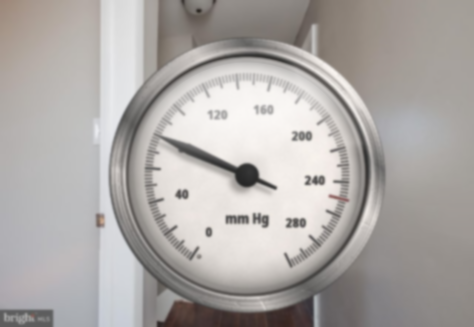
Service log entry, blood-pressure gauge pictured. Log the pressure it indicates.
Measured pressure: 80 mmHg
